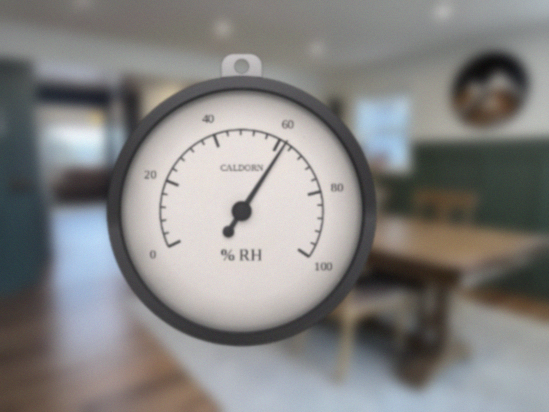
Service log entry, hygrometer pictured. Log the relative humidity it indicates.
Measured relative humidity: 62 %
